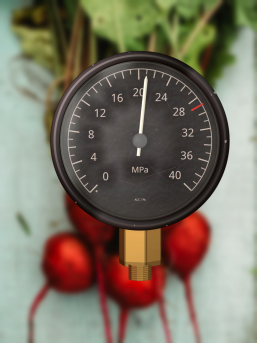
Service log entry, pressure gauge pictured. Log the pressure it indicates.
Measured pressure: 21 MPa
